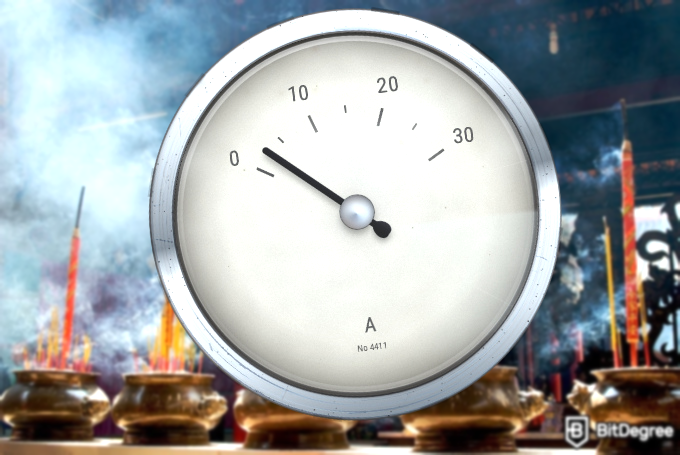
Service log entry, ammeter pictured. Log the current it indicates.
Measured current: 2.5 A
